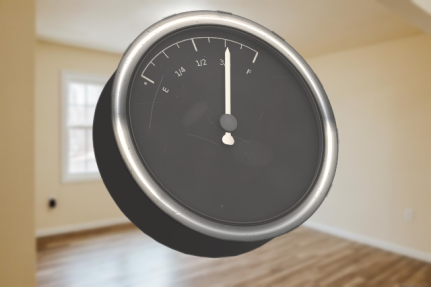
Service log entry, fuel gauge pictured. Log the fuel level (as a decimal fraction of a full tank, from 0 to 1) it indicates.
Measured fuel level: 0.75
